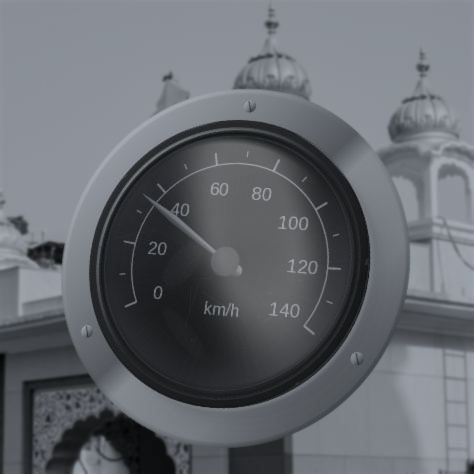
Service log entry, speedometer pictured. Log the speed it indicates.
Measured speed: 35 km/h
